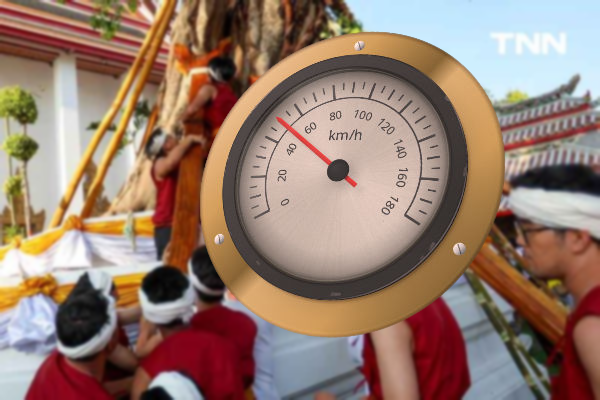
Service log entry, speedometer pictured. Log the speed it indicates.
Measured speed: 50 km/h
